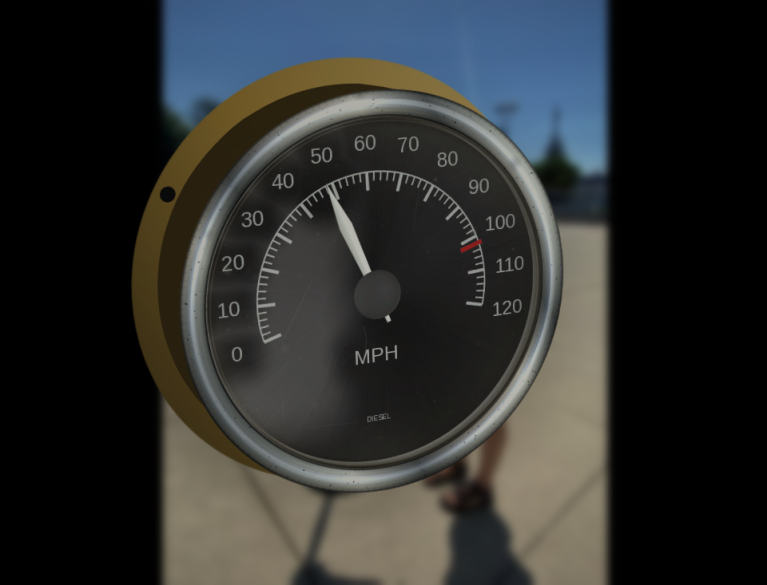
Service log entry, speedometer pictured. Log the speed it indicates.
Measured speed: 48 mph
